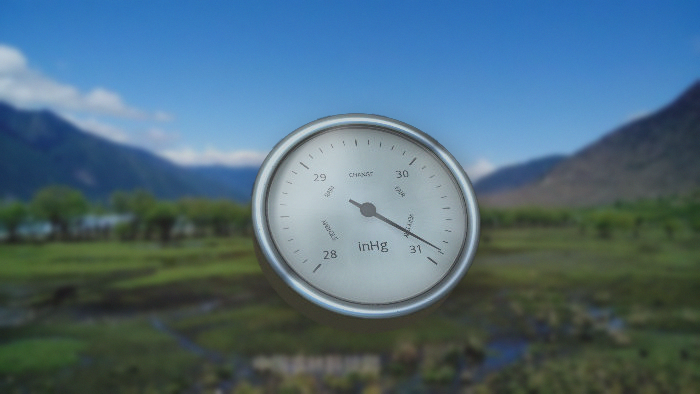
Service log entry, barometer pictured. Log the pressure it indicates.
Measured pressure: 30.9 inHg
